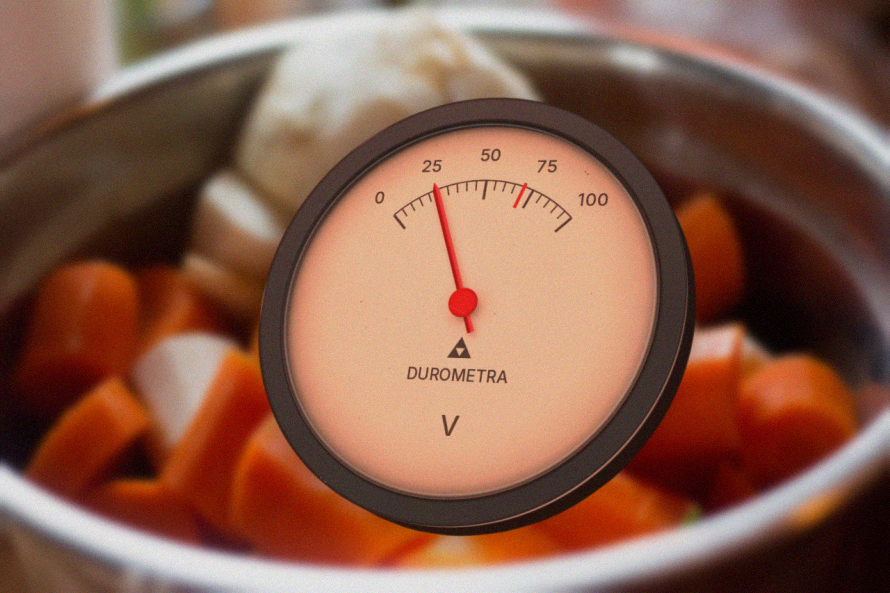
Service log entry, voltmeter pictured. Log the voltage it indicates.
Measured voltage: 25 V
